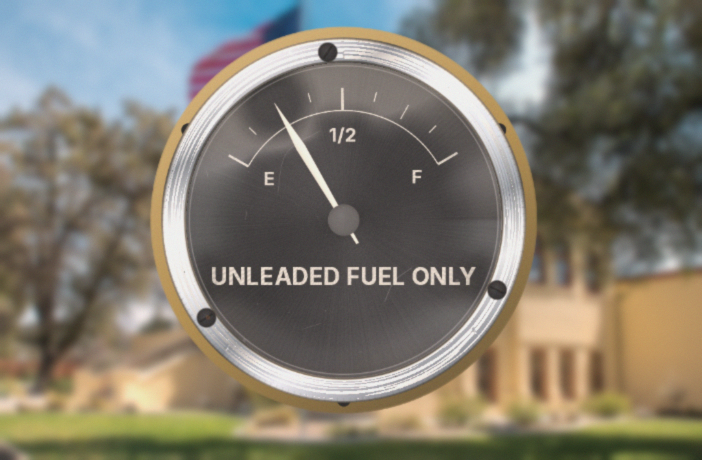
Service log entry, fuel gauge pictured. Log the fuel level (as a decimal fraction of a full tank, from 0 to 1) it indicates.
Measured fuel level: 0.25
